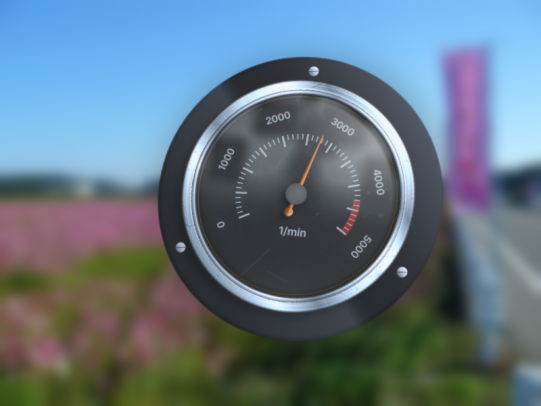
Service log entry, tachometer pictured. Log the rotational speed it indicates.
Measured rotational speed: 2800 rpm
